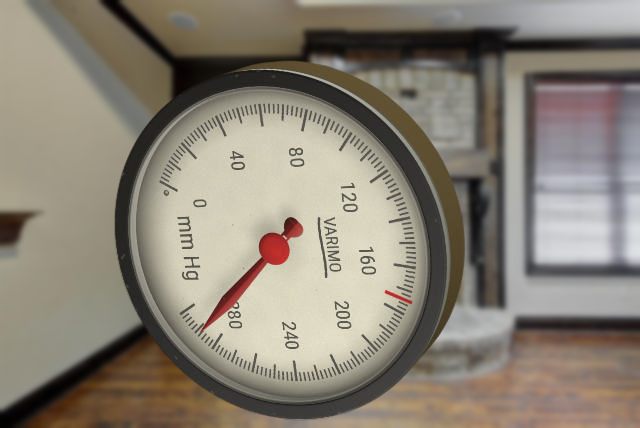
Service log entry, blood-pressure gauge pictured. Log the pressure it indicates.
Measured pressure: 288 mmHg
